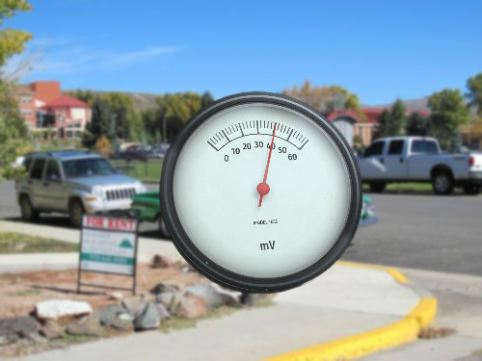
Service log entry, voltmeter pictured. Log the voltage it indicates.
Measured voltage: 40 mV
